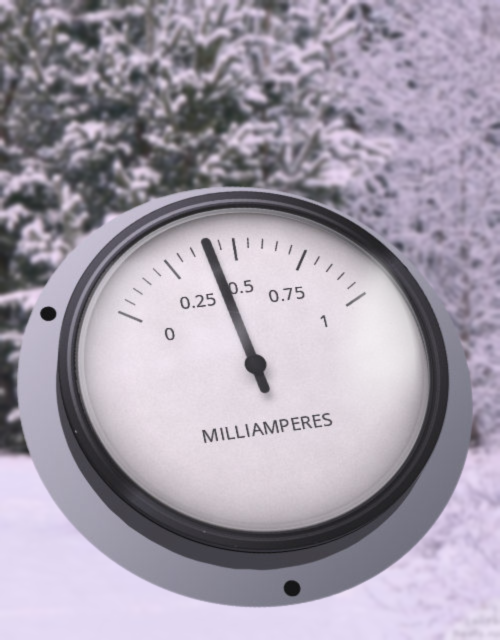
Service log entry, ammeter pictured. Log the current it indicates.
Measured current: 0.4 mA
